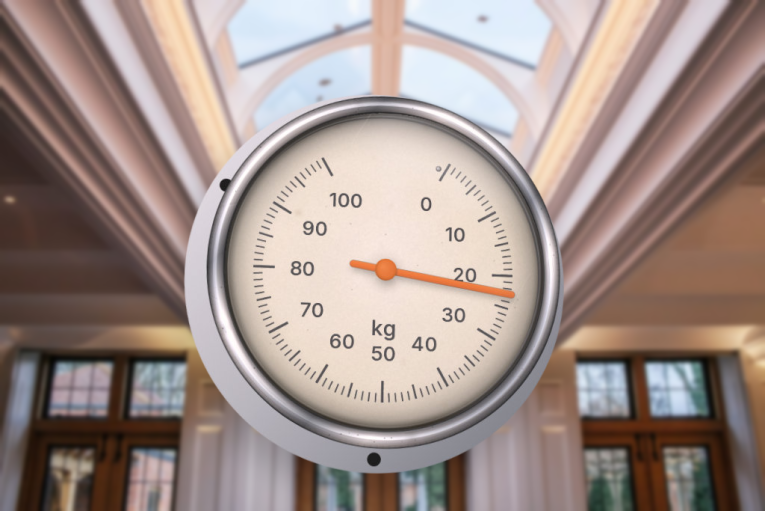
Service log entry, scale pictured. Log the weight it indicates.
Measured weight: 23 kg
